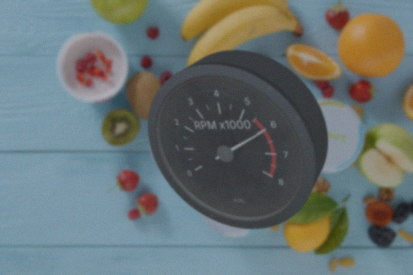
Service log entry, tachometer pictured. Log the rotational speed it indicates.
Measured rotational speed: 6000 rpm
